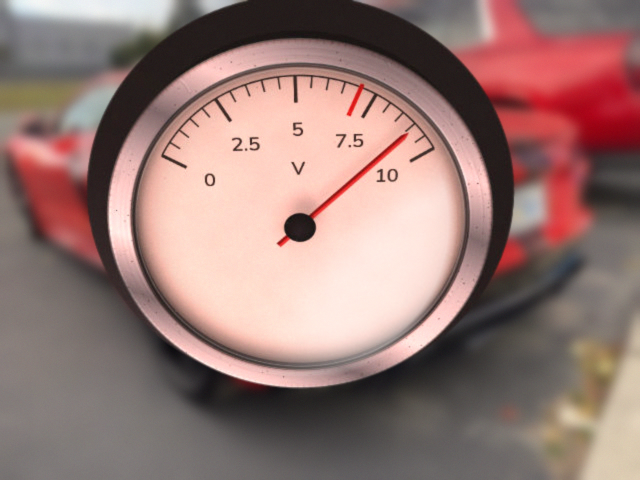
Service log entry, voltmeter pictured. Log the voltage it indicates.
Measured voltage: 9 V
